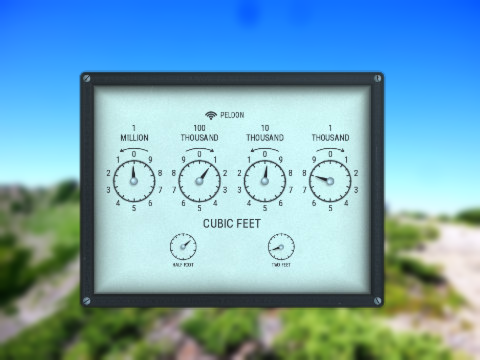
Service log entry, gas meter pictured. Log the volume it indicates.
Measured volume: 9800 ft³
